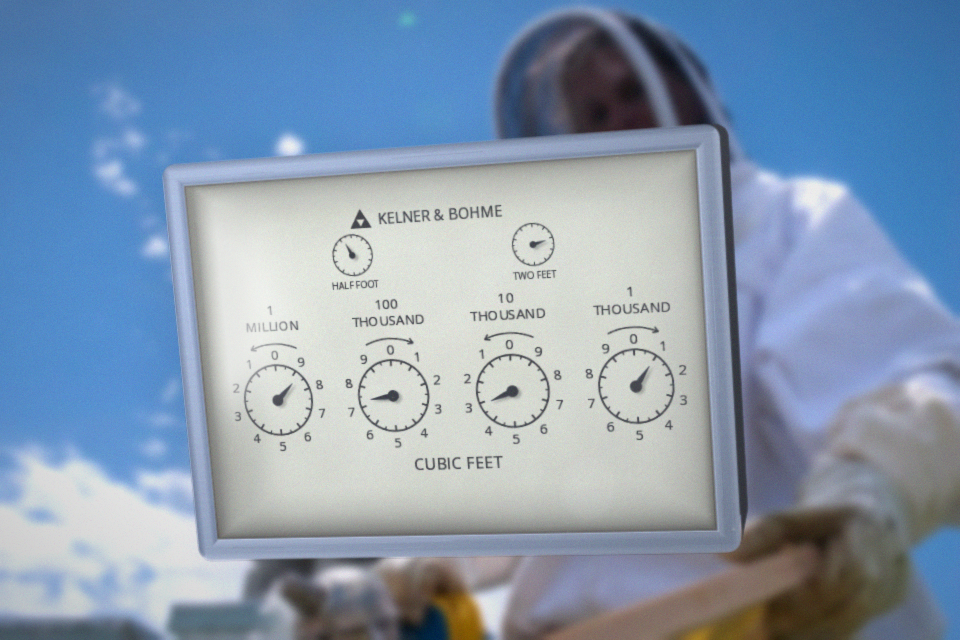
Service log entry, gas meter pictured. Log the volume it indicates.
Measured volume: 873100 ft³
